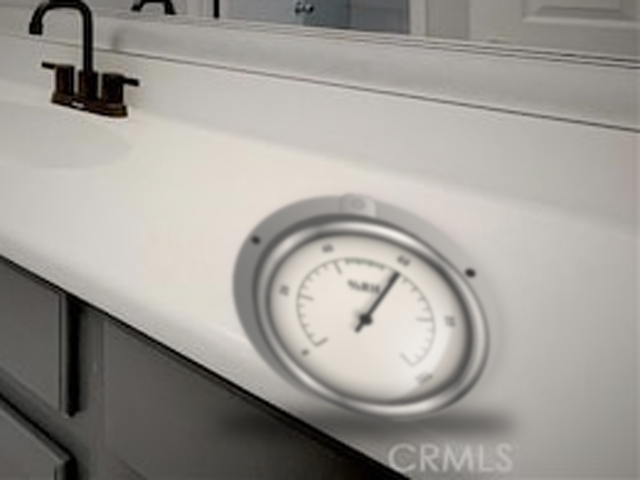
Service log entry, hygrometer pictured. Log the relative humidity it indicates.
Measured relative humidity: 60 %
